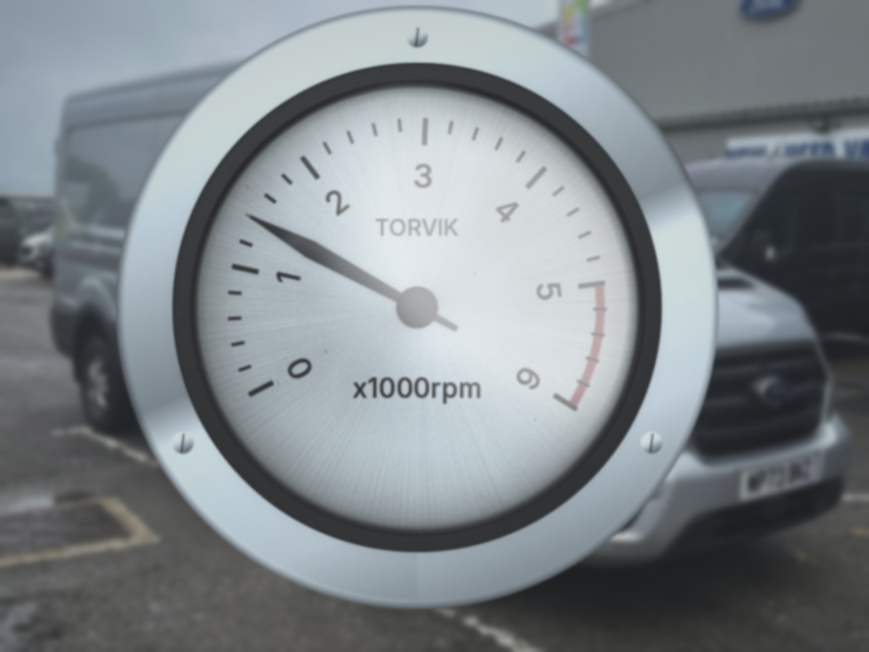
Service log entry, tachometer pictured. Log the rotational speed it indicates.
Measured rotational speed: 1400 rpm
